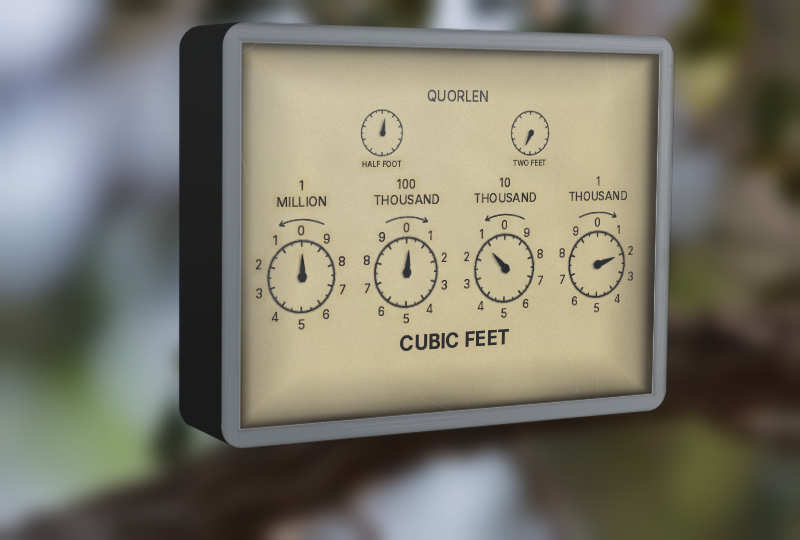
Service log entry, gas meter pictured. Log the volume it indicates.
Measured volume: 1200 ft³
